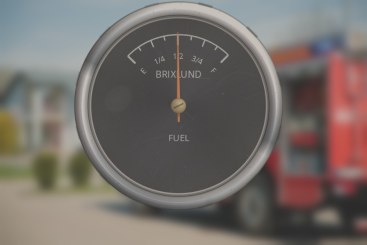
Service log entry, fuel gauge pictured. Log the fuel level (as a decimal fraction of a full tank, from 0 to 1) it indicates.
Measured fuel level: 0.5
